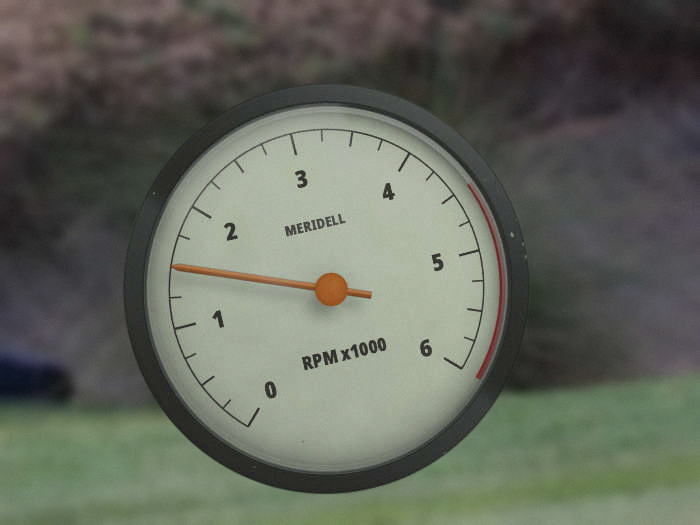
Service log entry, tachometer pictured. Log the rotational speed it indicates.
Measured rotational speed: 1500 rpm
